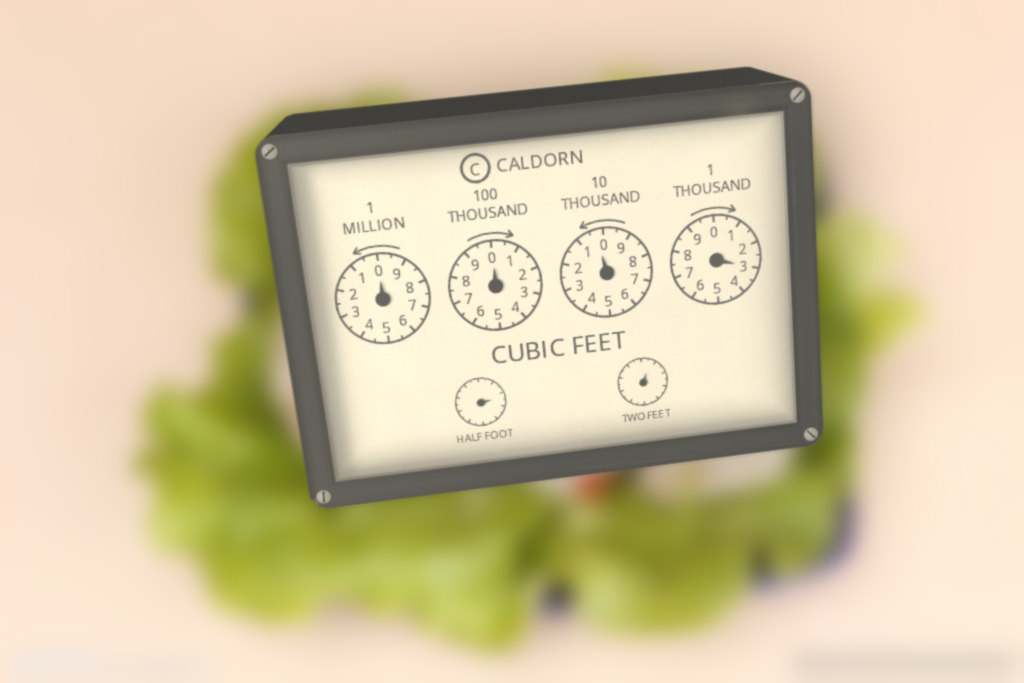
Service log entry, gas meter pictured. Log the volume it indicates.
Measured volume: 300 ft³
